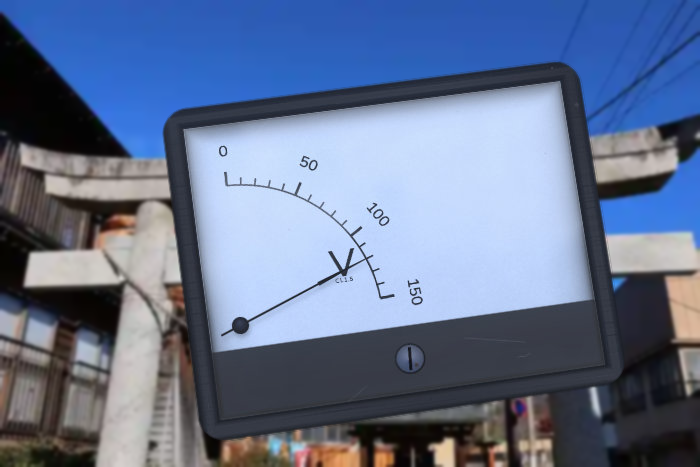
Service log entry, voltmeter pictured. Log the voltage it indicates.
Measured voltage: 120 V
